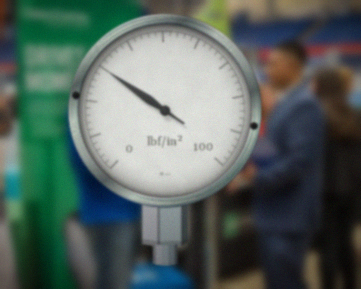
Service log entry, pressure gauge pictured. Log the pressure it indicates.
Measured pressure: 30 psi
